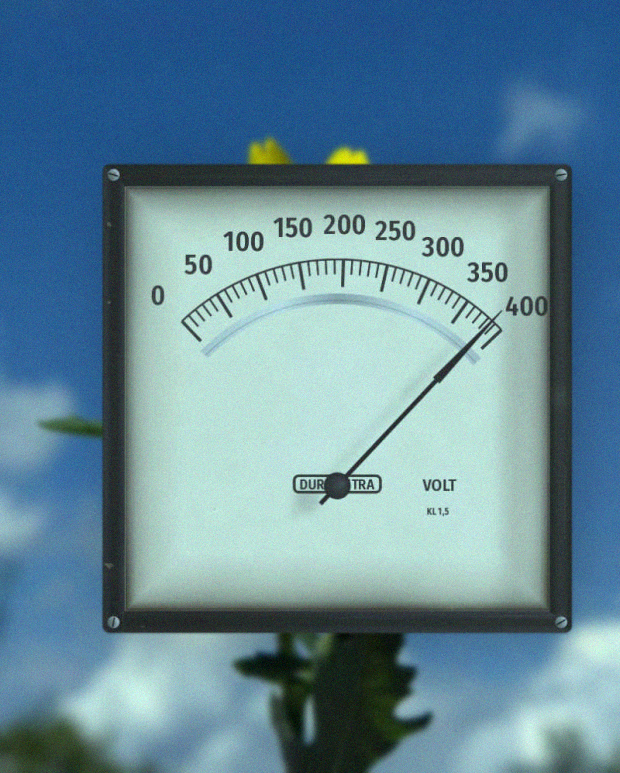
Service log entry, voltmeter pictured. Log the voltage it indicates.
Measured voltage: 385 V
